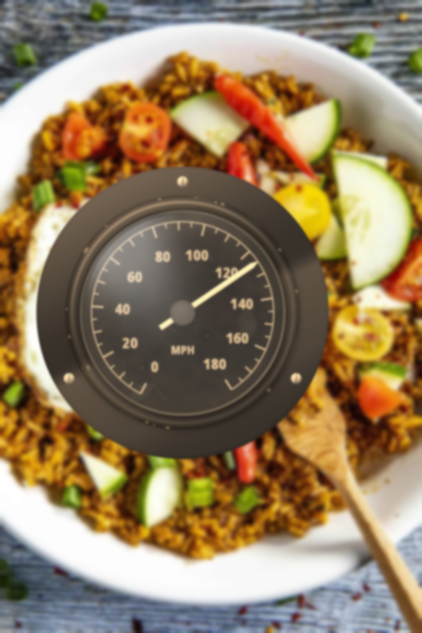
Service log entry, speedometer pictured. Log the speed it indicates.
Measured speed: 125 mph
